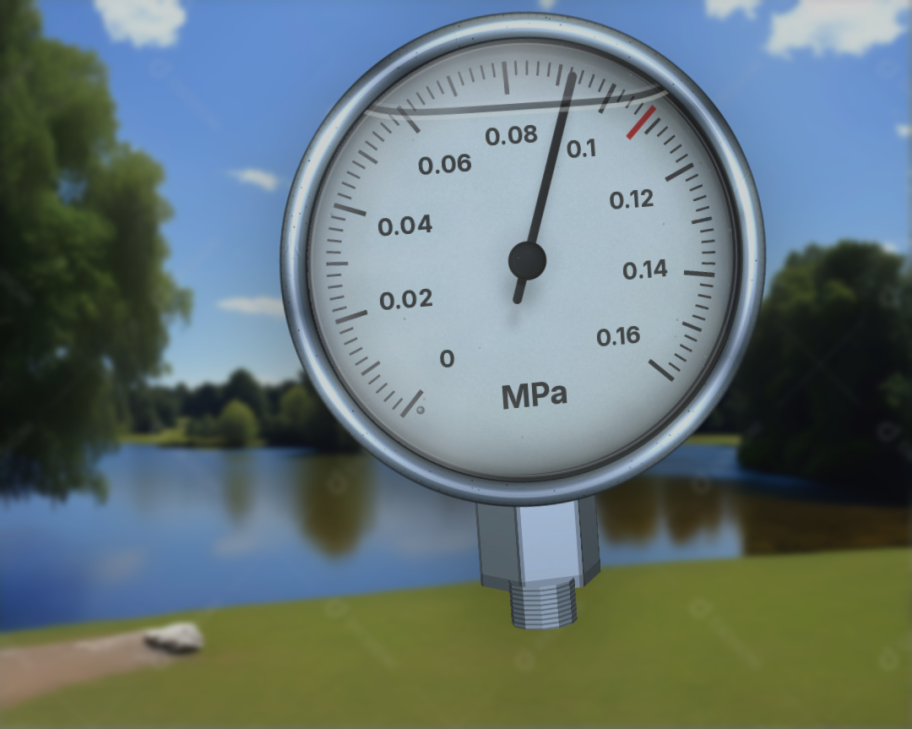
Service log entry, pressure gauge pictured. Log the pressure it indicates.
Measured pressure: 0.092 MPa
